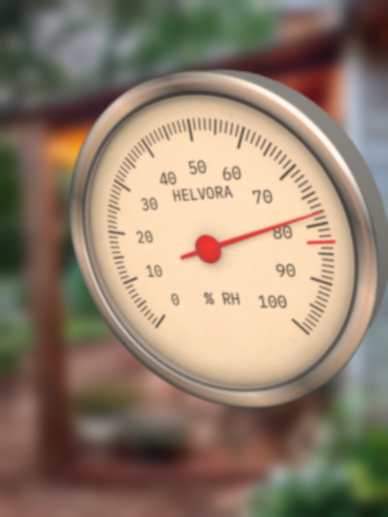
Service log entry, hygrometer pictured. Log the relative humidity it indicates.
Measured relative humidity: 78 %
